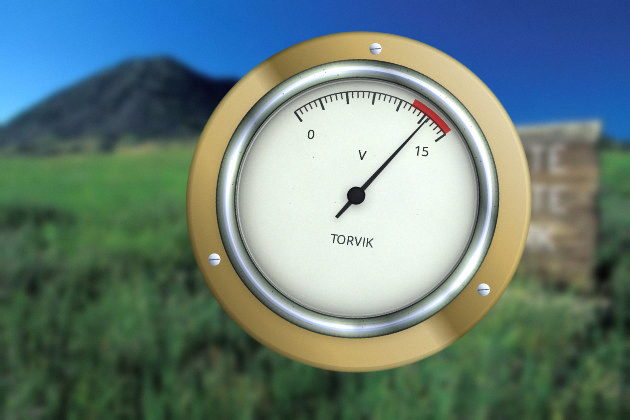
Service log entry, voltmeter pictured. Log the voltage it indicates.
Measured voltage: 13 V
